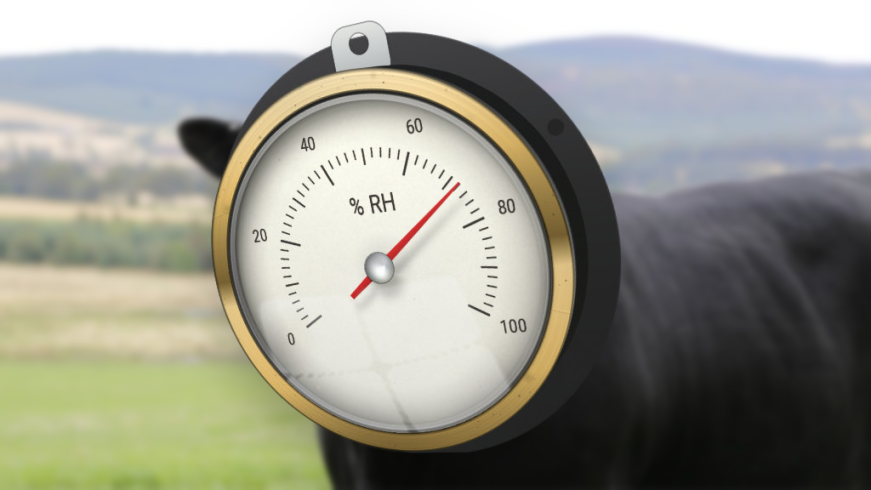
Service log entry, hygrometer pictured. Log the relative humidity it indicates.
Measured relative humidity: 72 %
